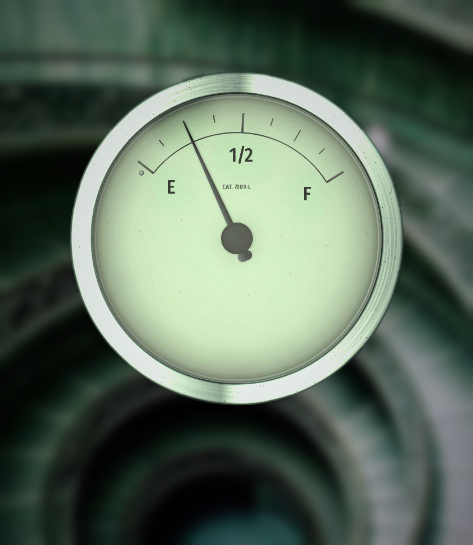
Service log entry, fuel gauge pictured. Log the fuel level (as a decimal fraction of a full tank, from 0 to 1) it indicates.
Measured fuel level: 0.25
